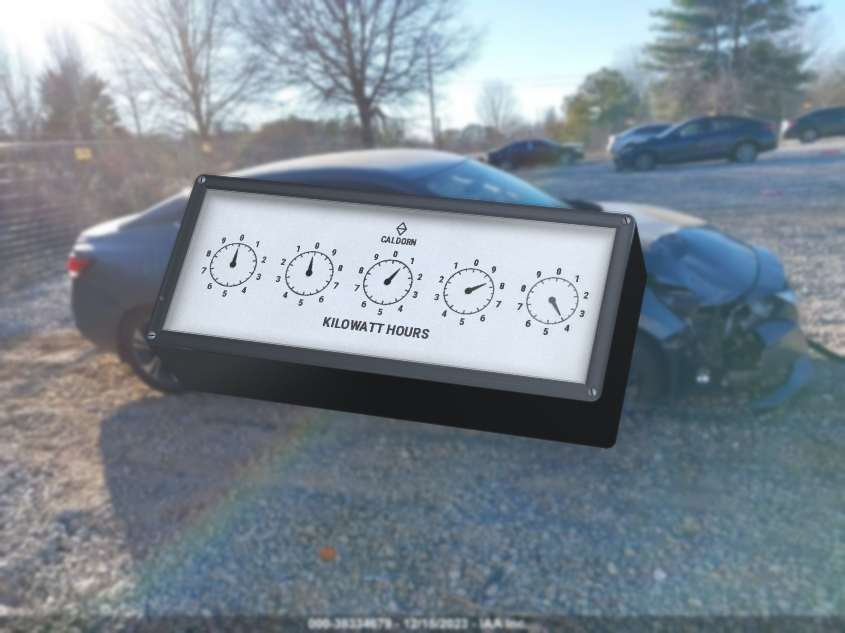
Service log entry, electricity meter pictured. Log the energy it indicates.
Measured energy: 84 kWh
